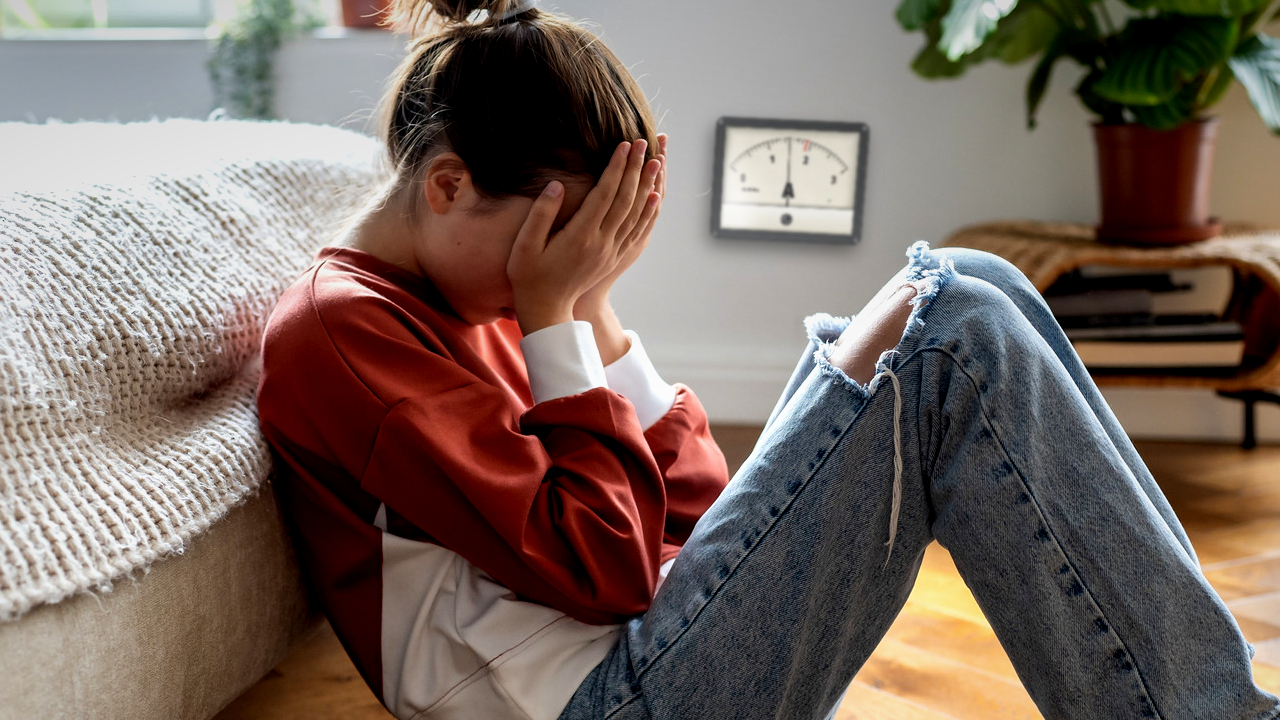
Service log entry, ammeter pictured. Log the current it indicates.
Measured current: 1.5 A
